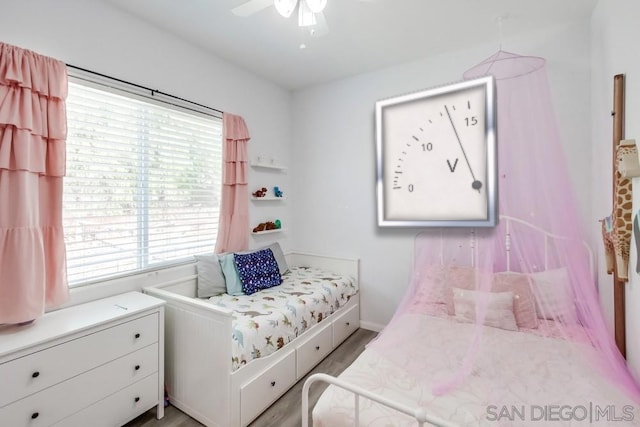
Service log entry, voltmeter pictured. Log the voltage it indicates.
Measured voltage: 13.5 V
